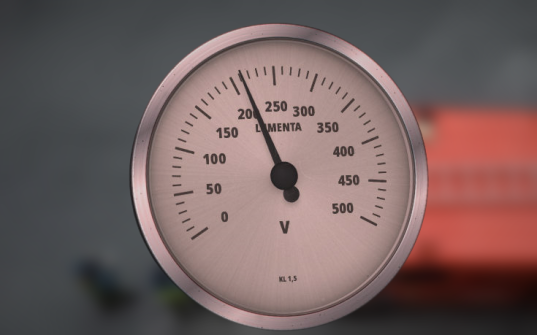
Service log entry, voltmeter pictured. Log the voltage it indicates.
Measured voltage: 210 V
